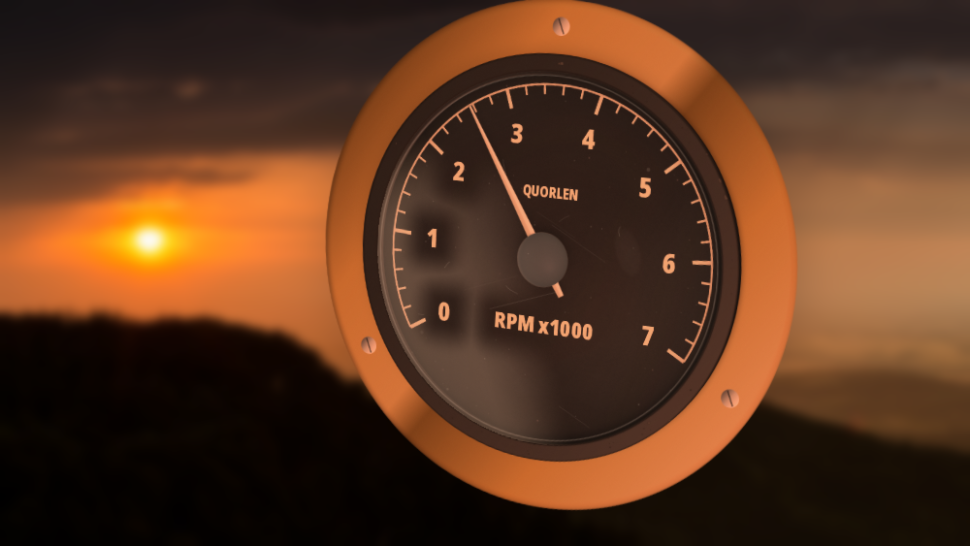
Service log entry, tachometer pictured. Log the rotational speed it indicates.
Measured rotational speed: 2600 rpm
